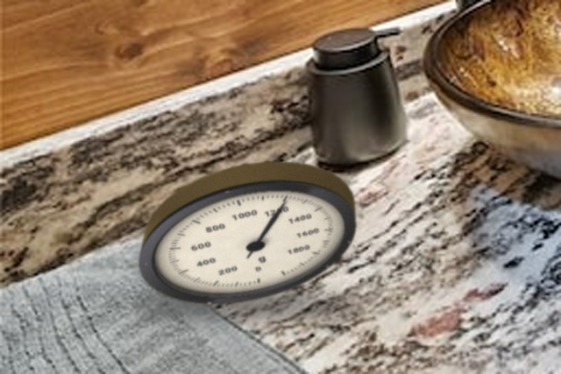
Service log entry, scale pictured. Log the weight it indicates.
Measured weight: 1200 g
